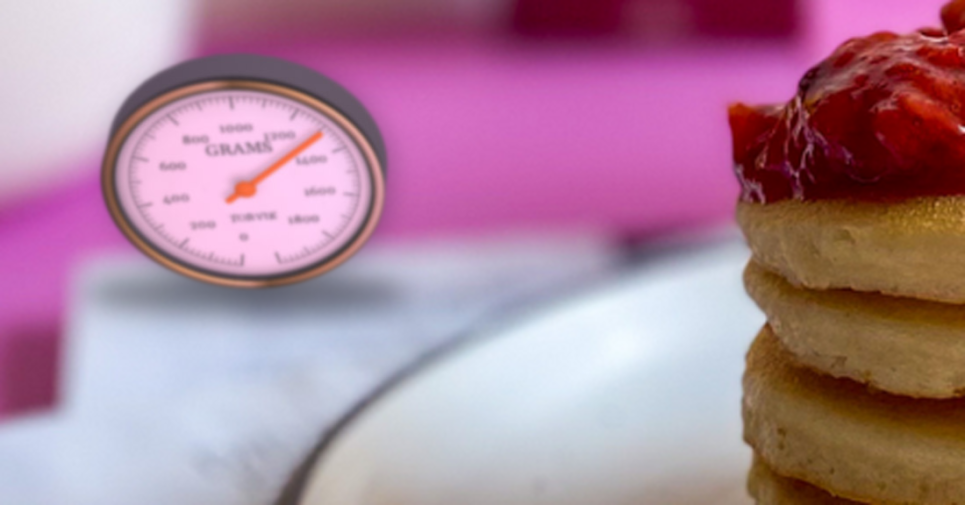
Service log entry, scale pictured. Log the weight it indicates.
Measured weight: 1300 g
